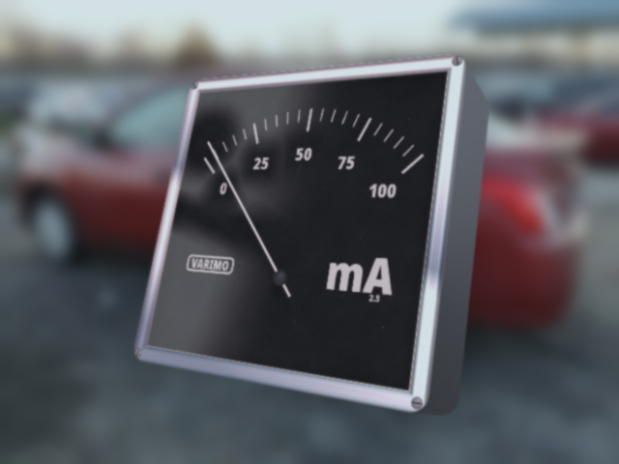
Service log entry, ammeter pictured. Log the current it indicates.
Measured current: 5 mA
